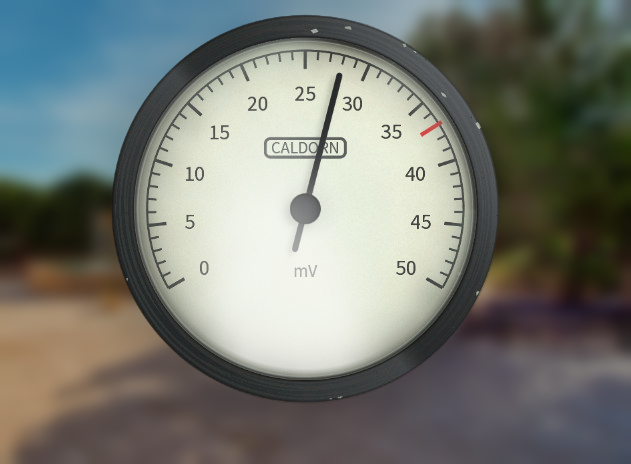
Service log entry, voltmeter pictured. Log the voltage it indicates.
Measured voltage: 28 mV
